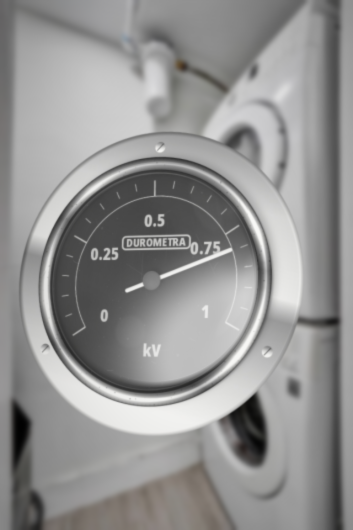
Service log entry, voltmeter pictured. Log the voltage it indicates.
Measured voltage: 0.8 kV
